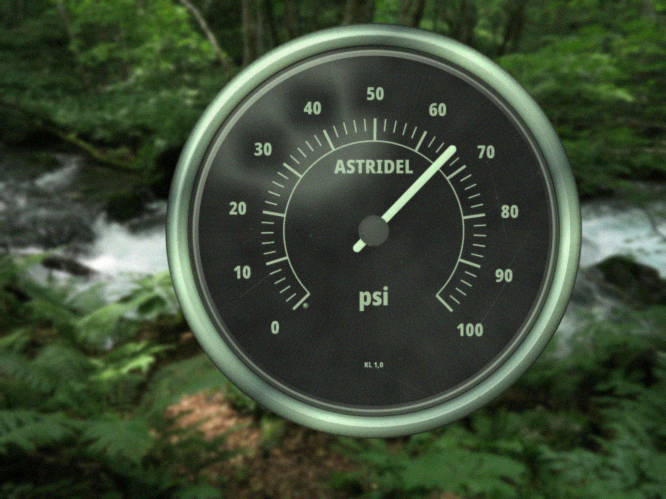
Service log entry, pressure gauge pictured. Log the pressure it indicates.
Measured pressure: 66 psi
